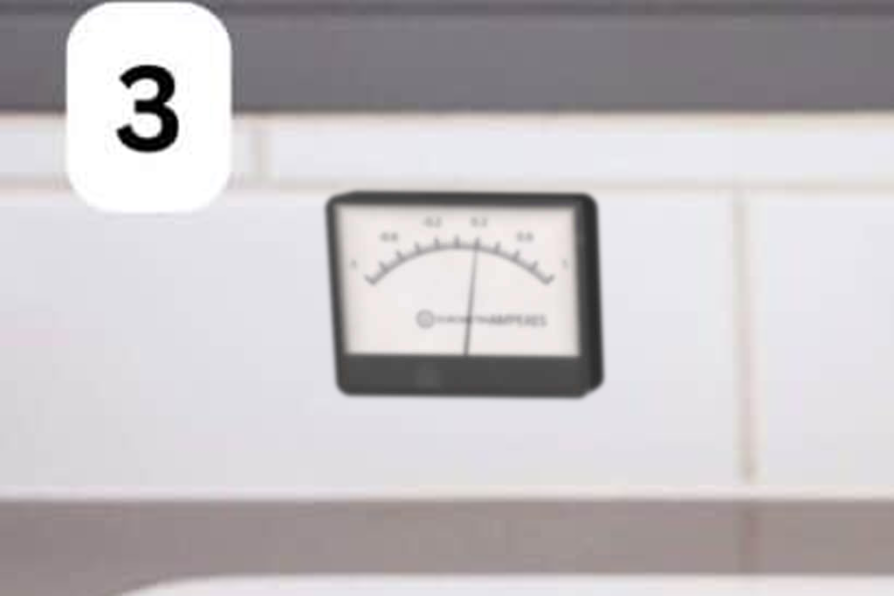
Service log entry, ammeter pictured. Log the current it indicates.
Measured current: 0.2 A
